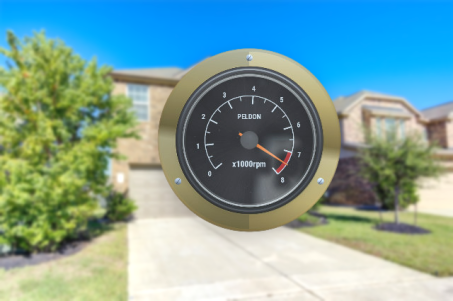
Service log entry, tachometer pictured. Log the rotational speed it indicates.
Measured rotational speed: 7500 rpm
